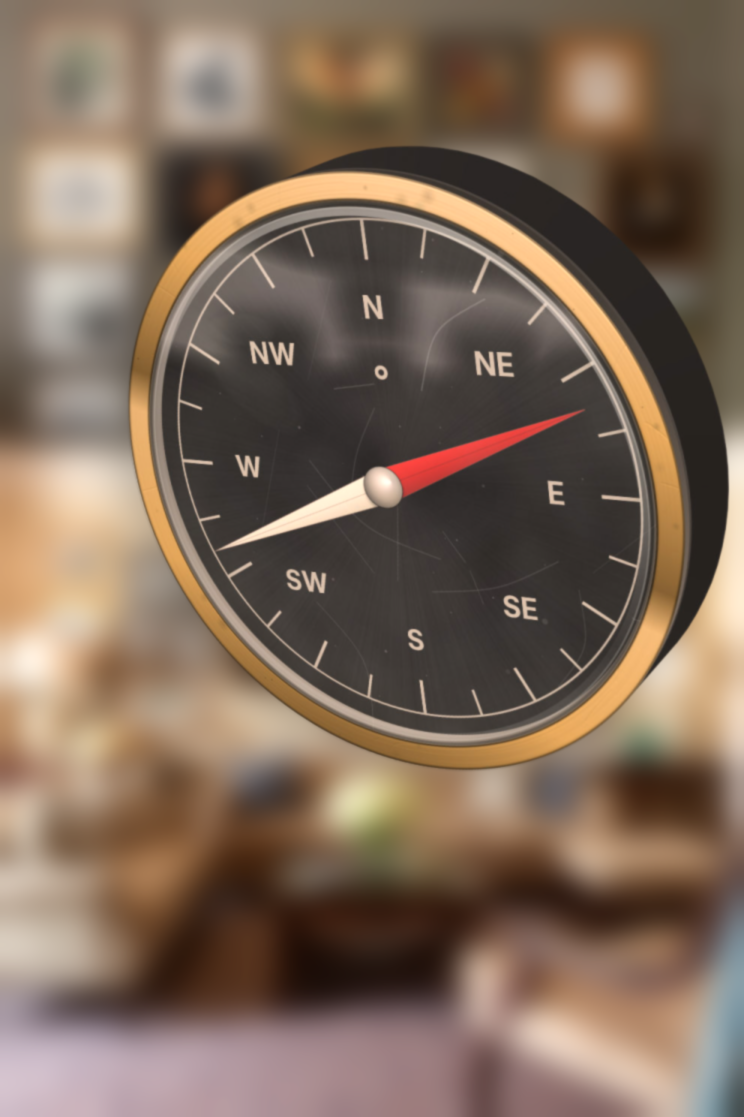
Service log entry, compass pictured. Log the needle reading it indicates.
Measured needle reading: 67.5 °
